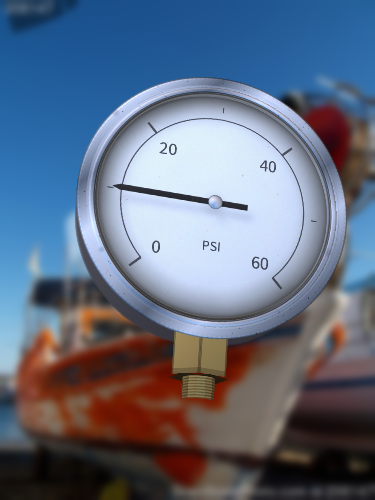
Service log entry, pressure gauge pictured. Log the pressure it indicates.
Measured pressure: 10 psi
